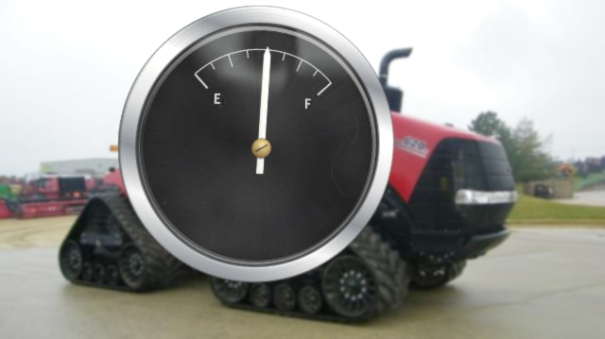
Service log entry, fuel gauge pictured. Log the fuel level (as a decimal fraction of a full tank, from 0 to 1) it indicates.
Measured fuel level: 0.5
